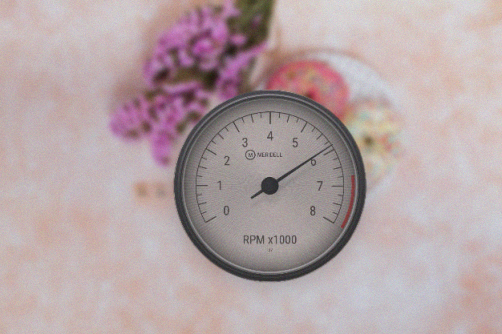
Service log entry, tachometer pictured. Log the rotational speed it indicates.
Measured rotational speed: 5875 rpm
